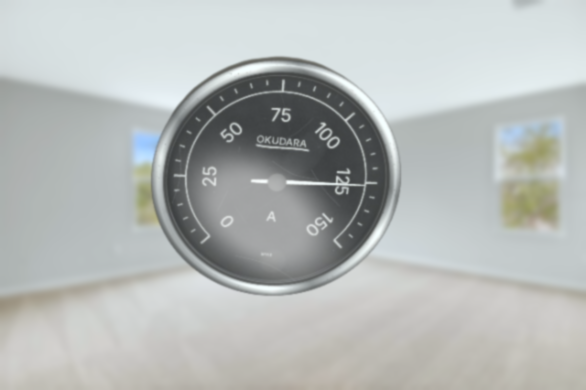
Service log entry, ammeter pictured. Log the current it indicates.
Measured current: 125 A
